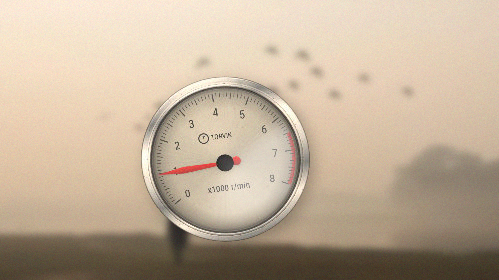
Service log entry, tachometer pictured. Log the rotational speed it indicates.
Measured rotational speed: 1000 rpm
